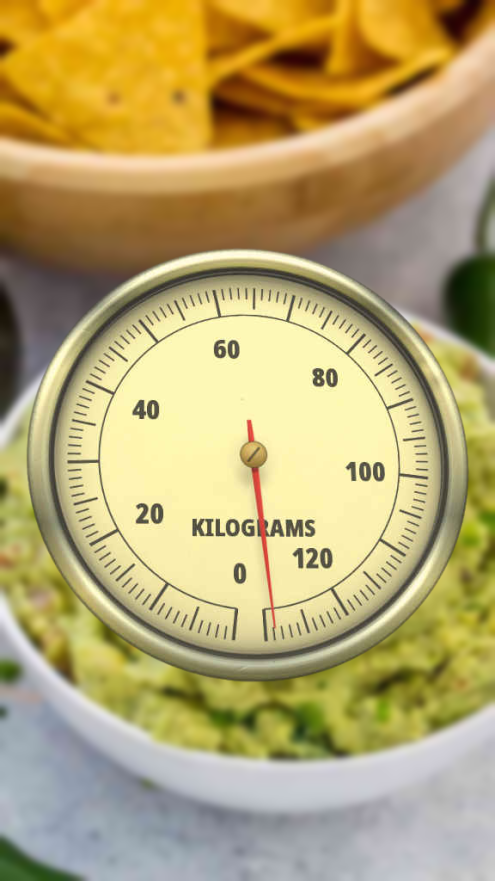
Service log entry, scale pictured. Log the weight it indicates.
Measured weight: 129 kg
